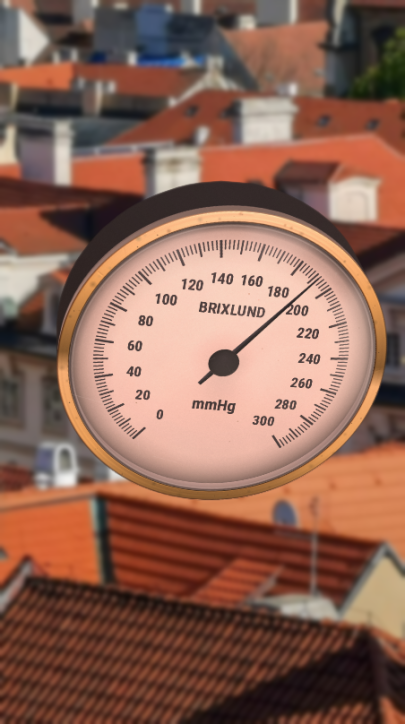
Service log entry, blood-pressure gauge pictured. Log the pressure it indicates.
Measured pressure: 190 mmHg
